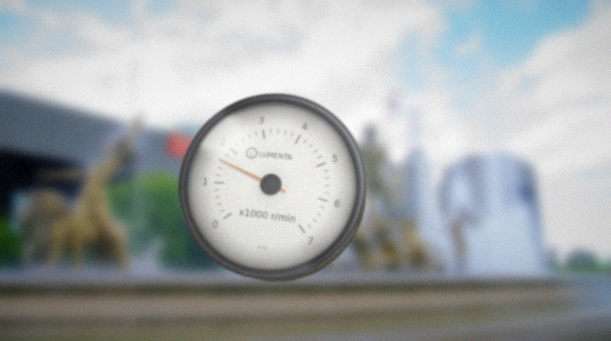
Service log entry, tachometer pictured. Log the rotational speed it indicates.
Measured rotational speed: 1600 rpm
